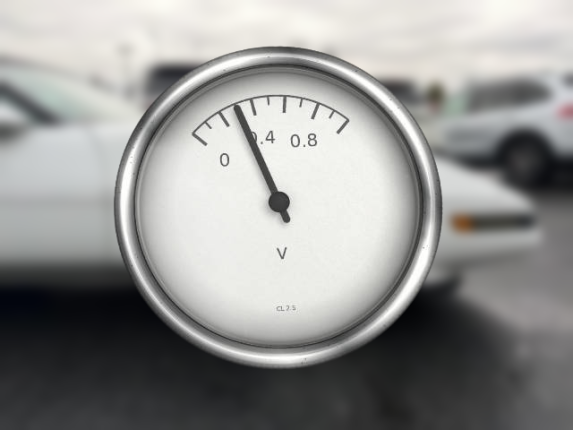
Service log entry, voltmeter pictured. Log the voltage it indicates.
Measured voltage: 0.3 V
